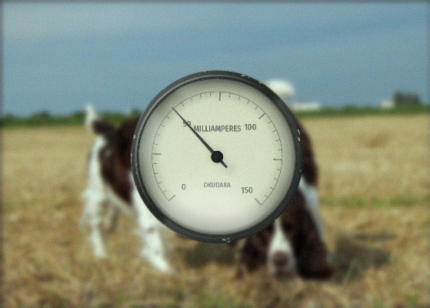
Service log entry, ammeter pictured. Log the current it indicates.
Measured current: 50 mA
